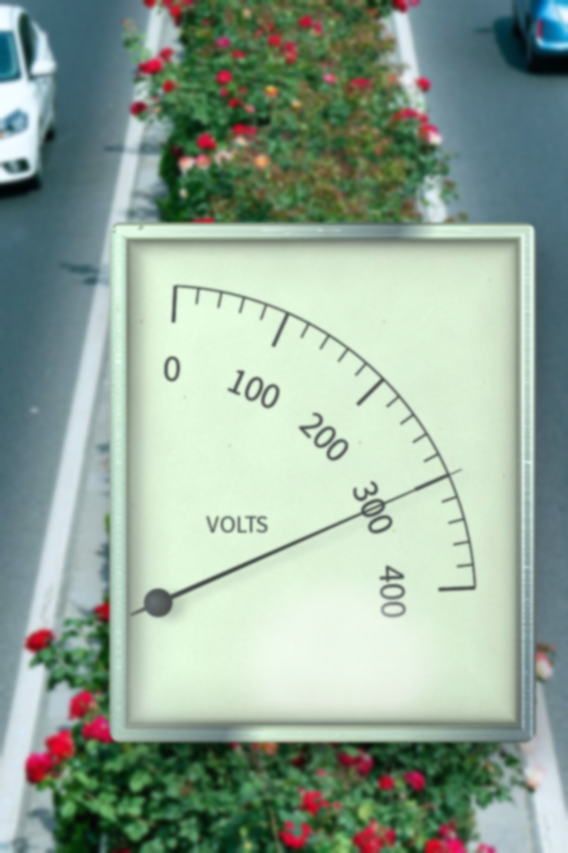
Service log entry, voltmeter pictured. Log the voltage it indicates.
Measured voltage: 300 V
